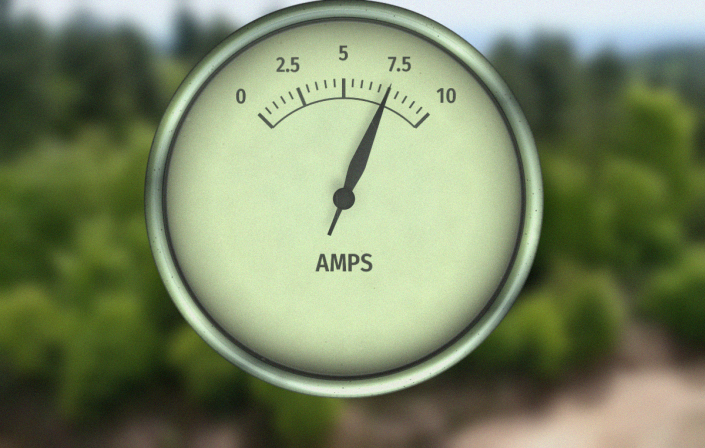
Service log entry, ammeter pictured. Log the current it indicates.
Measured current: 7.5 A
